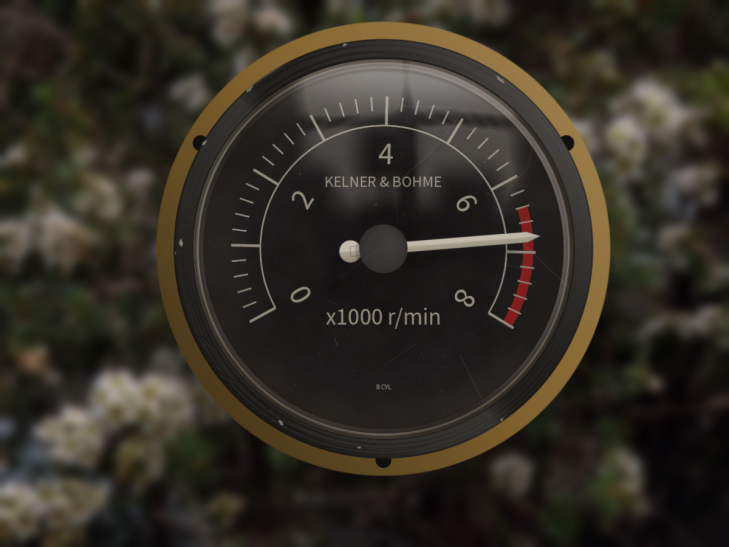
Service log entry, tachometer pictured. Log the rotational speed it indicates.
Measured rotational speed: 6800 rpm
